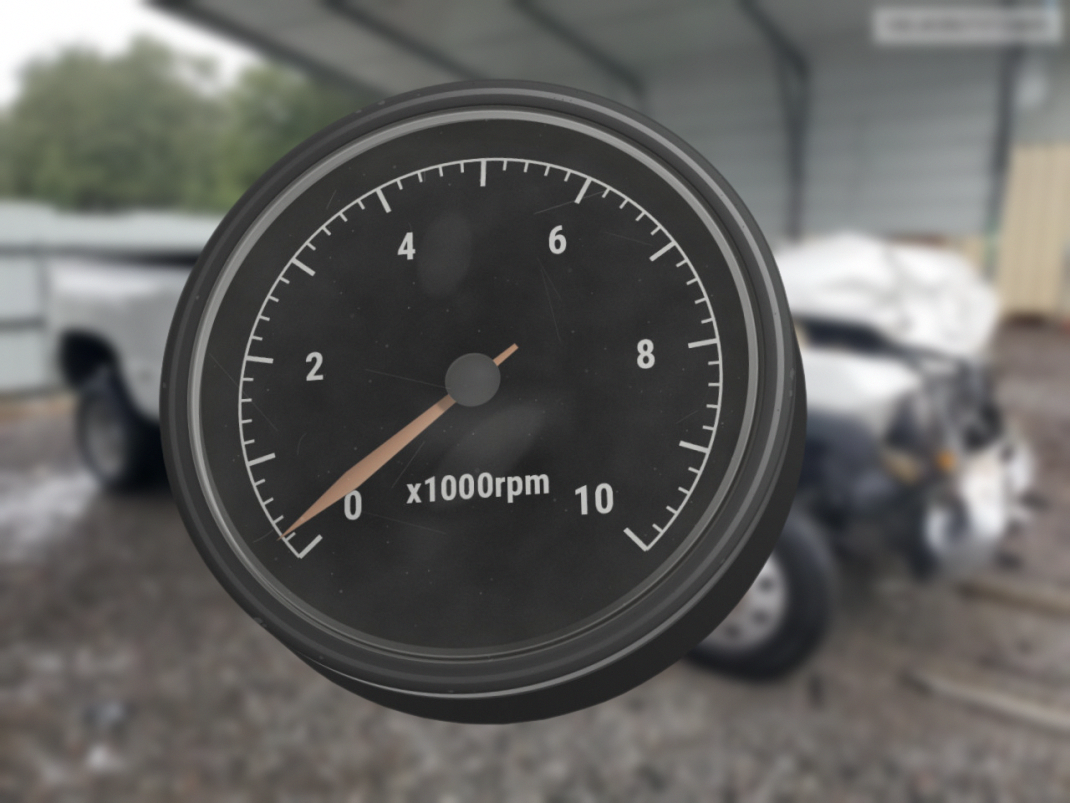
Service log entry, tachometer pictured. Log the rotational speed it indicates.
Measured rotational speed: 200 rpm
